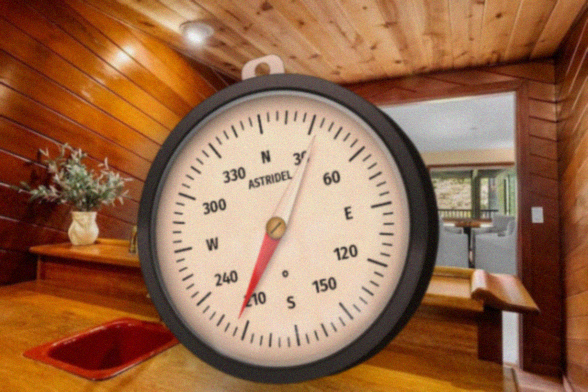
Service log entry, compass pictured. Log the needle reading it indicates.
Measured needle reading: 215 °
